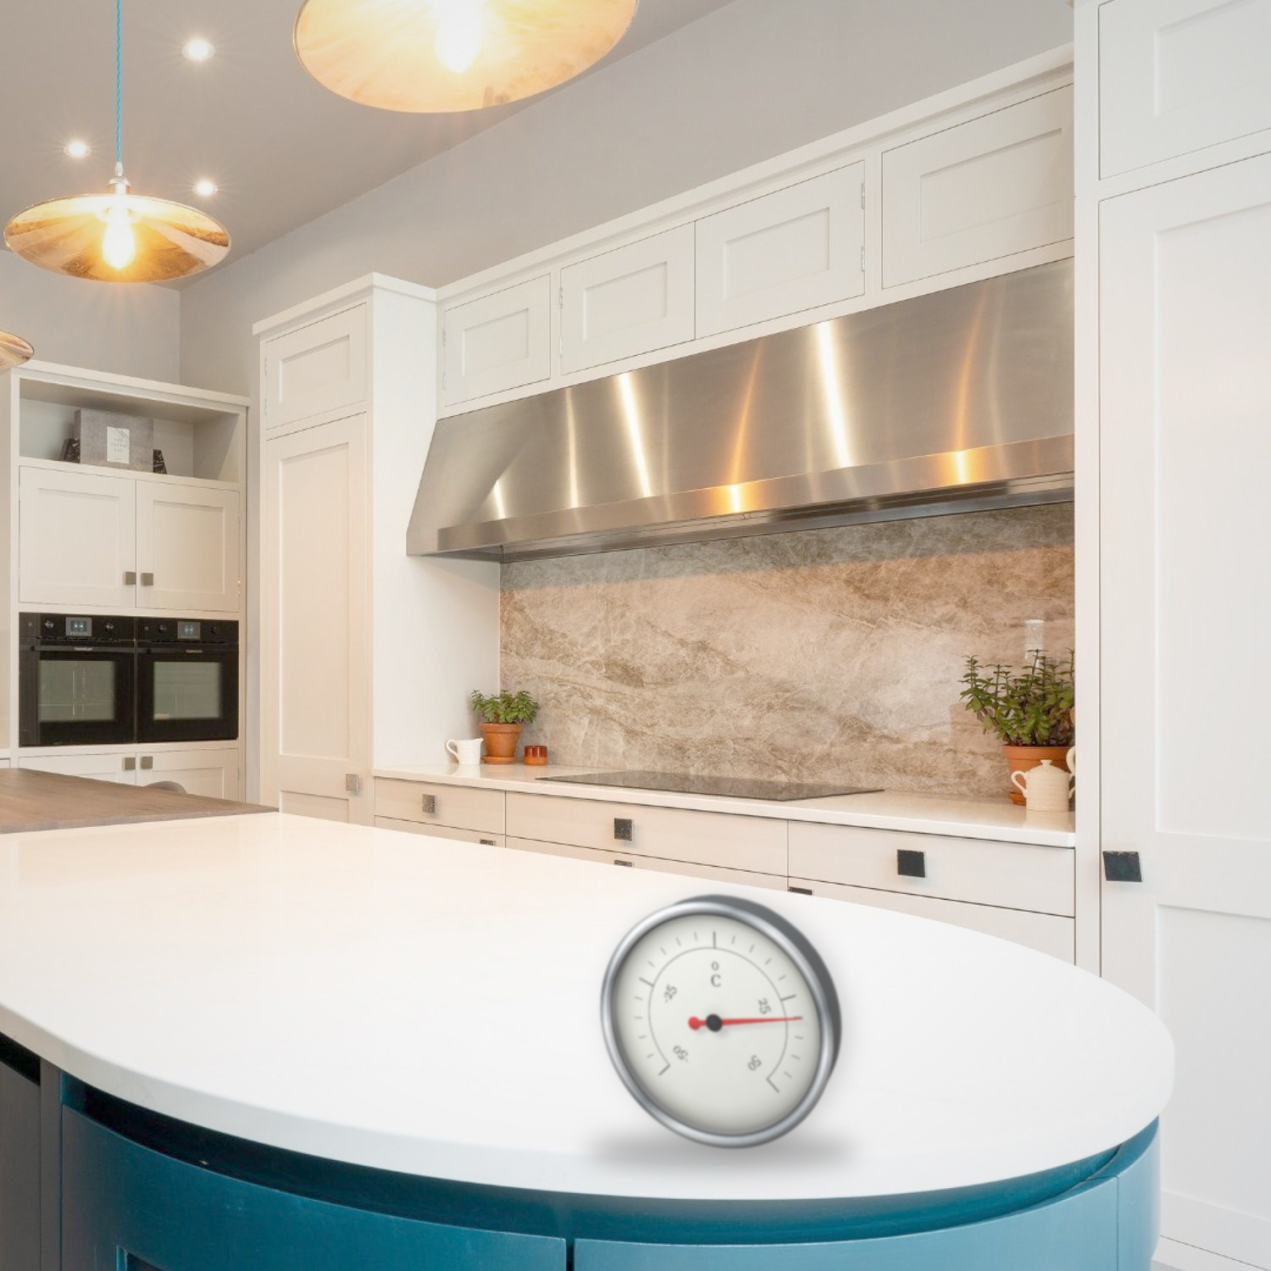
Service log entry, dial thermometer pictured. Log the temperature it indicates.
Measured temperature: 30 °C
